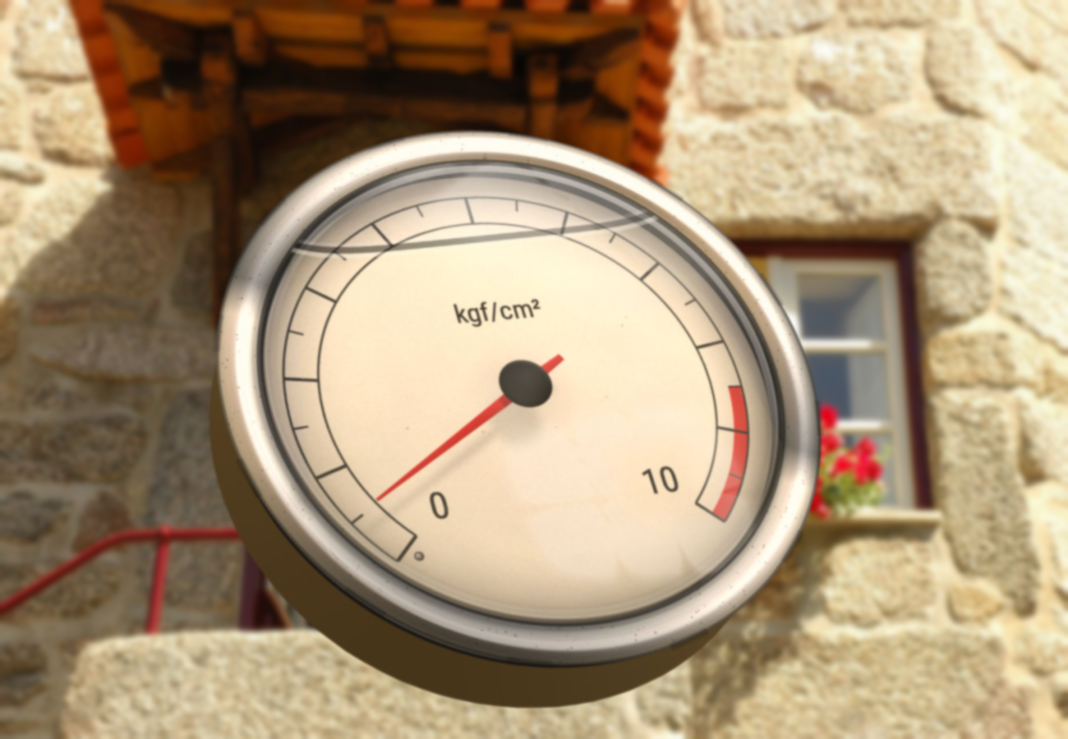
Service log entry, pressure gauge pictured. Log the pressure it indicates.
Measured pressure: 0.5 kg/cm²
